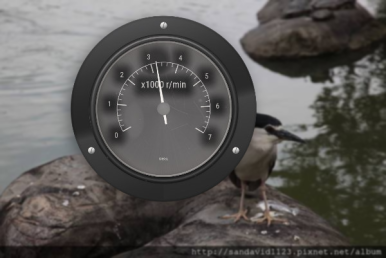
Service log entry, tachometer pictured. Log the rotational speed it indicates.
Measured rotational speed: 3200 rpm
